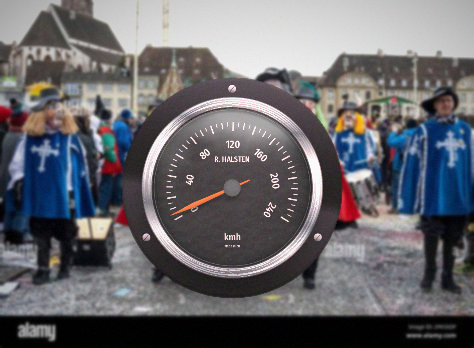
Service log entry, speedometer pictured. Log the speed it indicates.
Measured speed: 5 km/h
